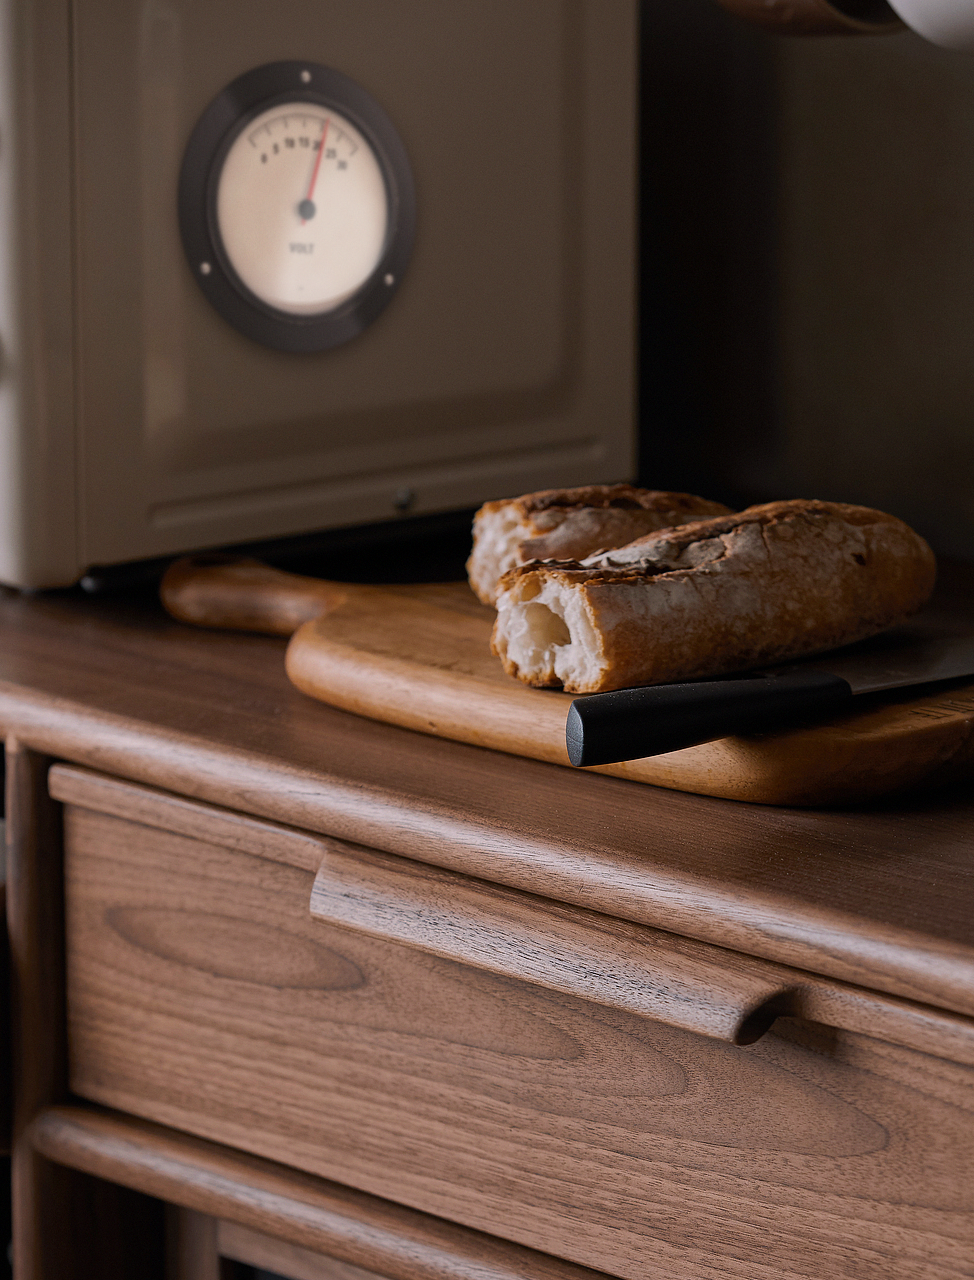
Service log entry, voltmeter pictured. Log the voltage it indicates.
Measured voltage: 20 V
